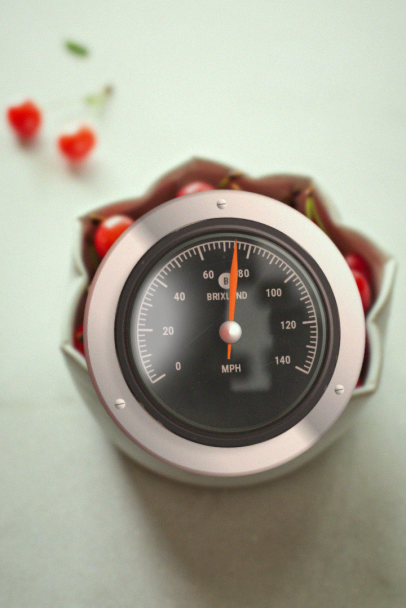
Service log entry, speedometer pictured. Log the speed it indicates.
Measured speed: 74 mph
